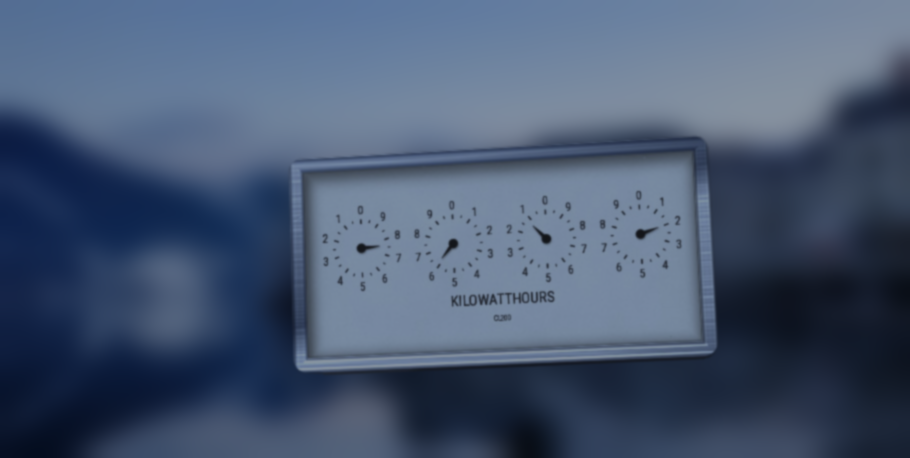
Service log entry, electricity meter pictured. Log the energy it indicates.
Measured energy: 7612 kWh
